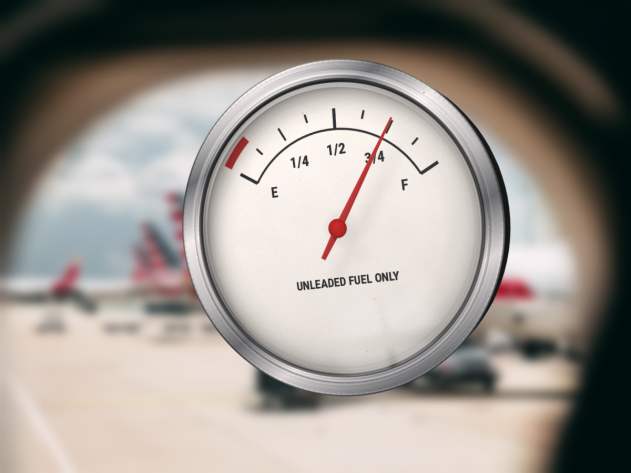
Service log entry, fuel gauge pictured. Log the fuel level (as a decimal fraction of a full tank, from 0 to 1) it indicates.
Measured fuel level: 0.75
